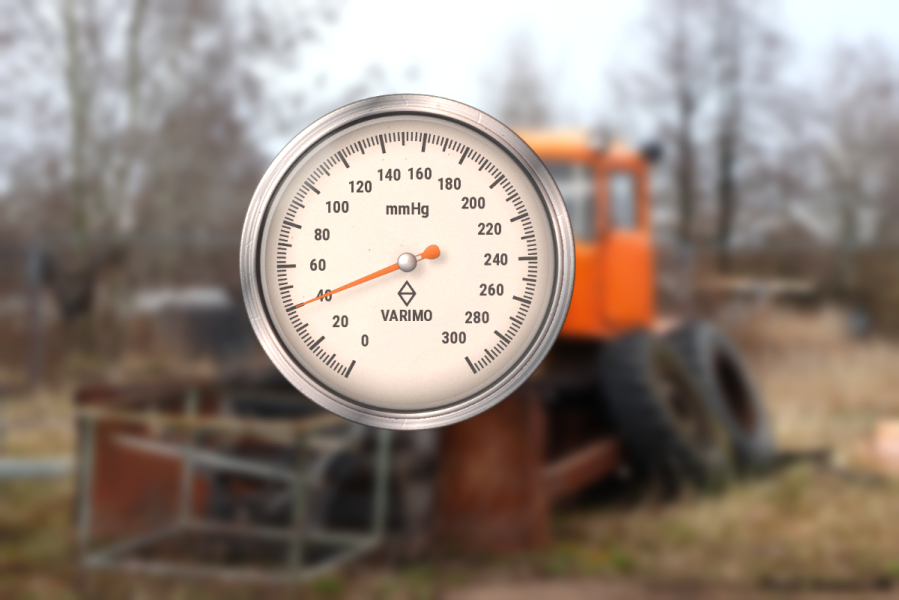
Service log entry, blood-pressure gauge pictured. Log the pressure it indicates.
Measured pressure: 40 mmHg
